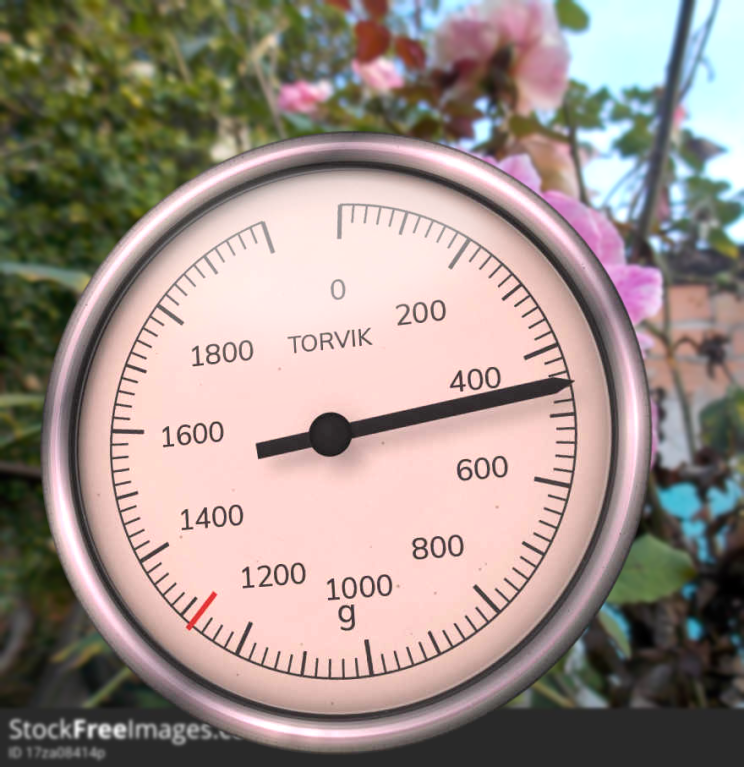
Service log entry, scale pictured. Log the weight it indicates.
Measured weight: 460 g
